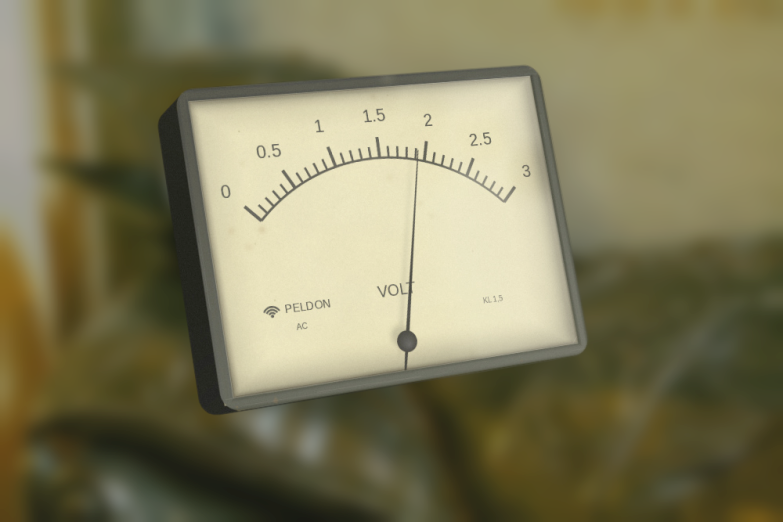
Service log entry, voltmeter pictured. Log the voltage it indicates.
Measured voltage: 1.9 V
